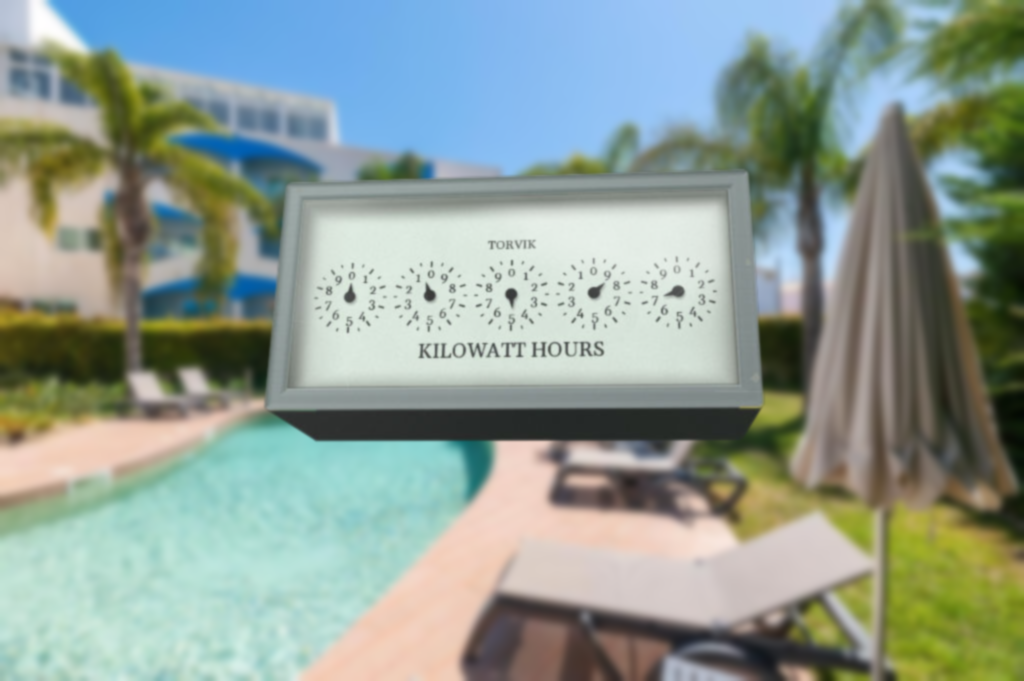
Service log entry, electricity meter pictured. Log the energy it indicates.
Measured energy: 487 kWh
